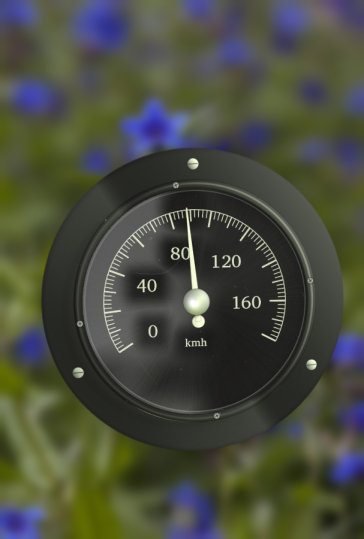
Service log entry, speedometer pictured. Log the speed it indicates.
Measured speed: 88 km/h
